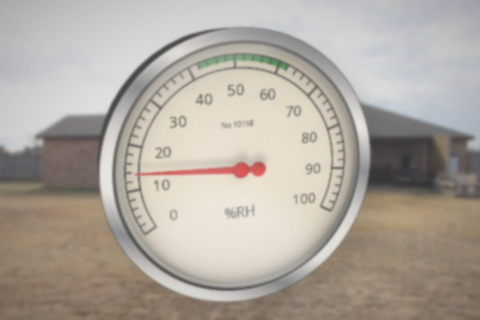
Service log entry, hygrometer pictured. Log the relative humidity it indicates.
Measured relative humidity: 14 %
